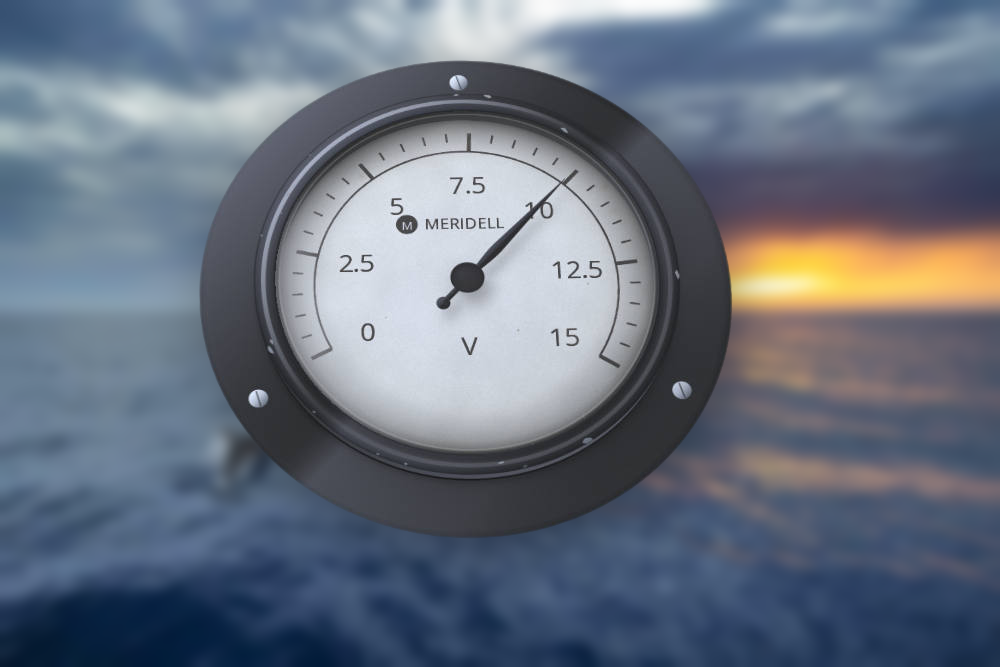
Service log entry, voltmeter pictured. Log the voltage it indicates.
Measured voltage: 10 V
